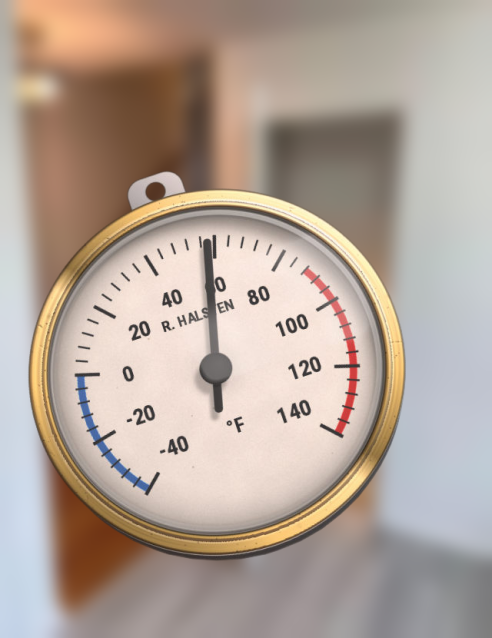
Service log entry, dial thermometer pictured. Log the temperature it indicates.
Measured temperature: 58 °F
